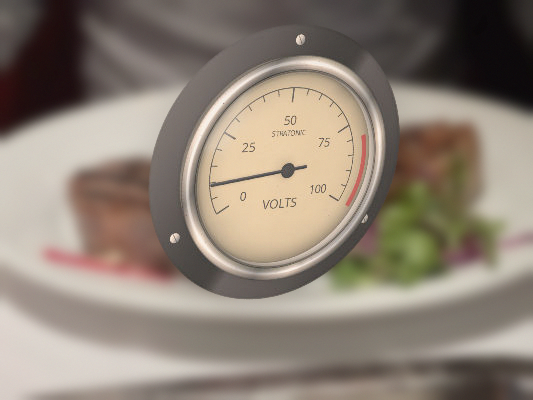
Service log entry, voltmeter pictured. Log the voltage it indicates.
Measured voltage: 10 V
